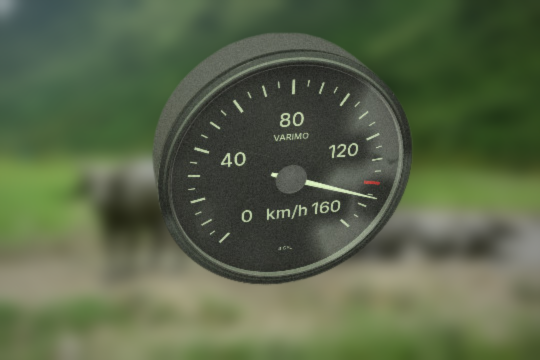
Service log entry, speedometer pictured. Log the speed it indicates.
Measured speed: 145 km/h
